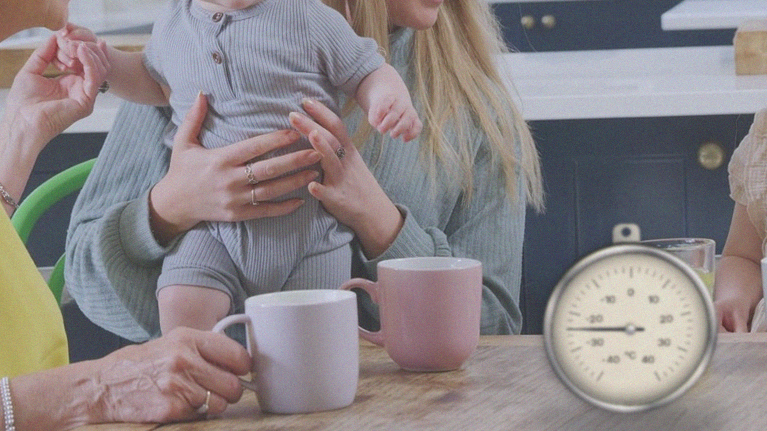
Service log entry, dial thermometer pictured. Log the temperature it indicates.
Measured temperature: -24 °C
